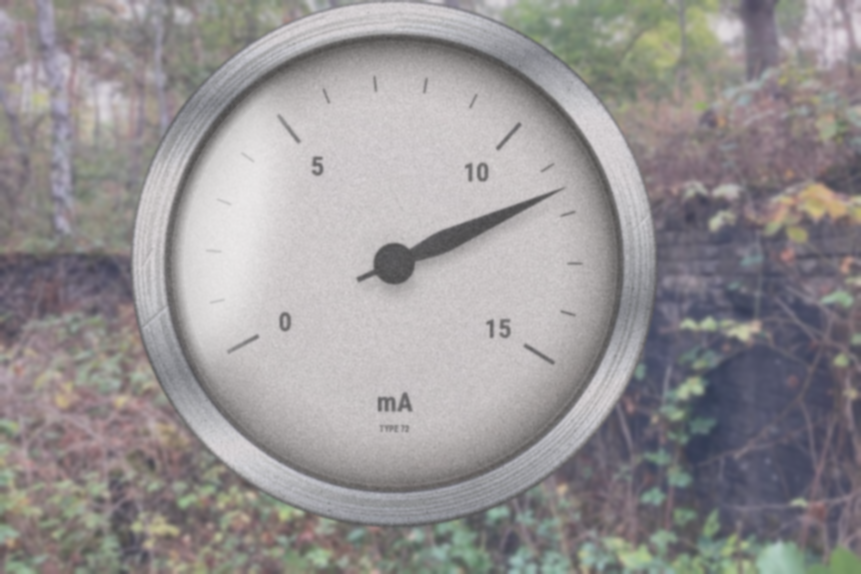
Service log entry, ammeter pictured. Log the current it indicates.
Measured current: 11.5 mA
